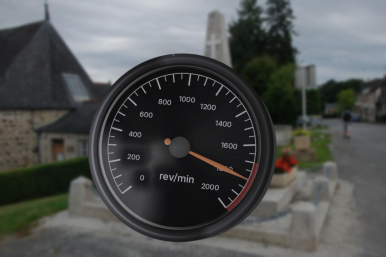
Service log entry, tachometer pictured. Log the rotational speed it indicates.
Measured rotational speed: 1800 rpm
